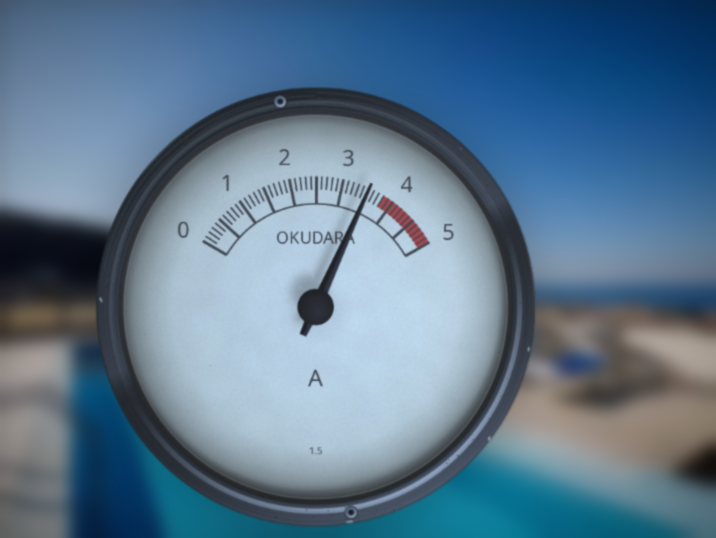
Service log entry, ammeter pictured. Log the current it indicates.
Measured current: 3.5 A
